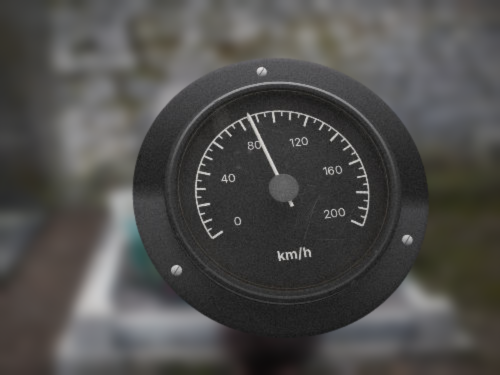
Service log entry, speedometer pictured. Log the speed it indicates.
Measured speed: 85 km/h
